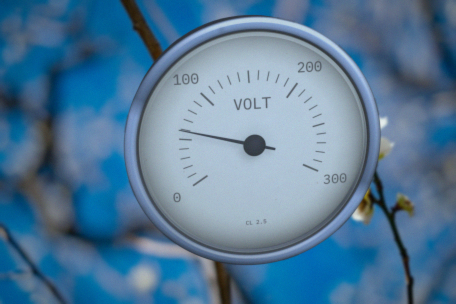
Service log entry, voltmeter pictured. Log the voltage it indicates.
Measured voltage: 60 V
